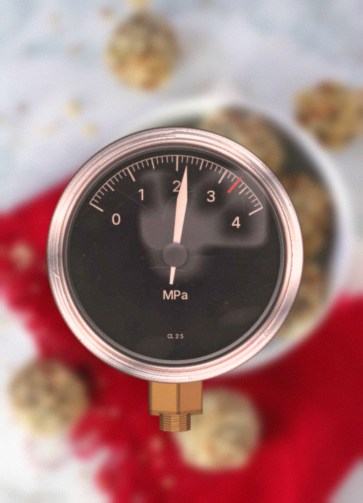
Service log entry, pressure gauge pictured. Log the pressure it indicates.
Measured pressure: 2.2 MPa
